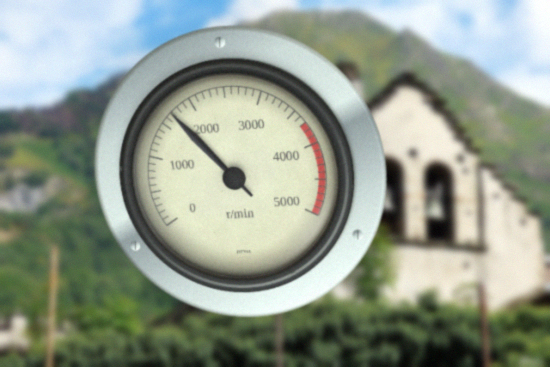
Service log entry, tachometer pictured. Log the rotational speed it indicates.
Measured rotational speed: 1700 rpm
